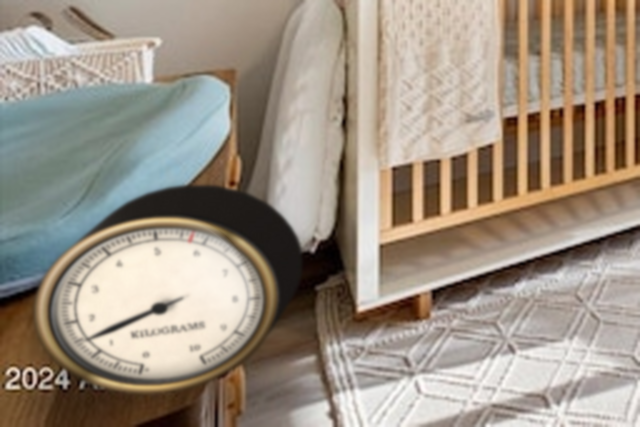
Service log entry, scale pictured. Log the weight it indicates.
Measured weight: 1.5 kg
